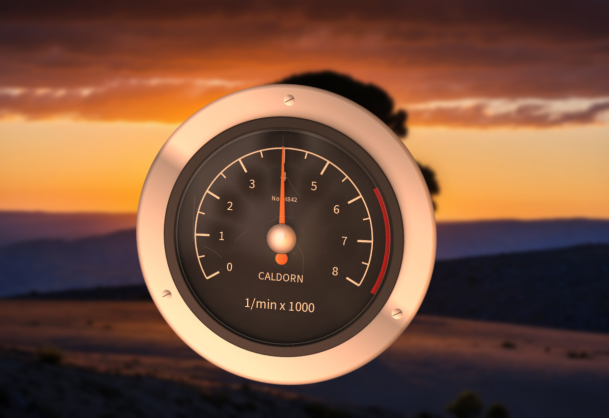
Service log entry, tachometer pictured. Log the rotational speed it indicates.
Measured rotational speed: 4000 rpm
